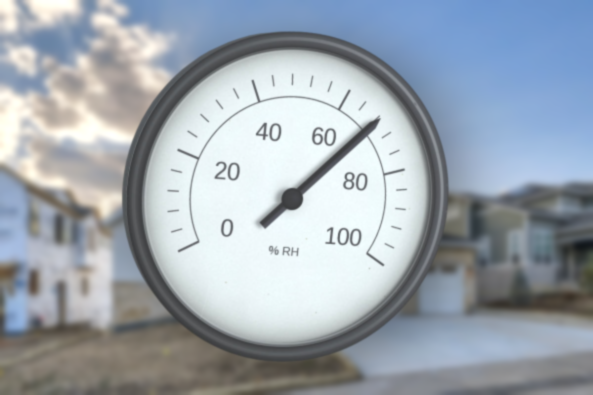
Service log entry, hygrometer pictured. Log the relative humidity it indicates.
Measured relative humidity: 68 %
